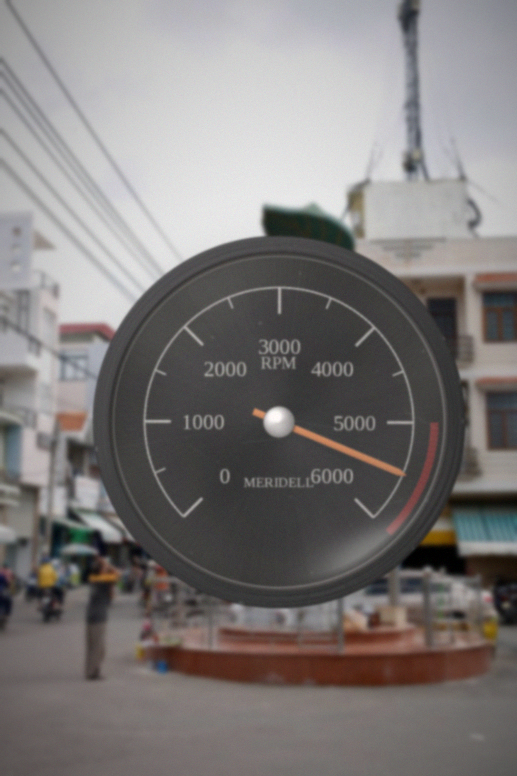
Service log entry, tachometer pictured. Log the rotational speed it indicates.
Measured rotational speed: 5500 rpm
